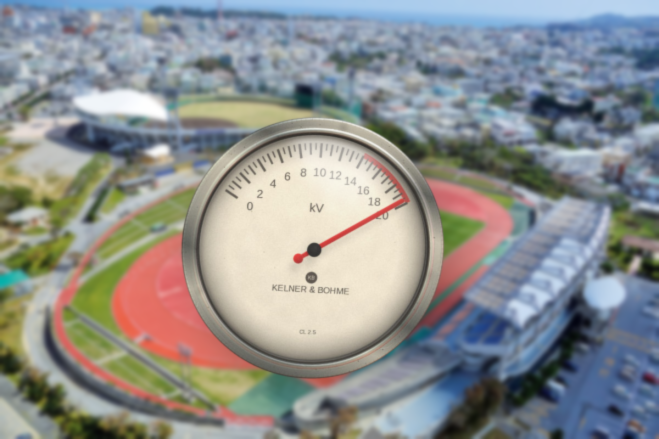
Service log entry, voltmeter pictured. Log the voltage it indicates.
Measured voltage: 19.5 kV
